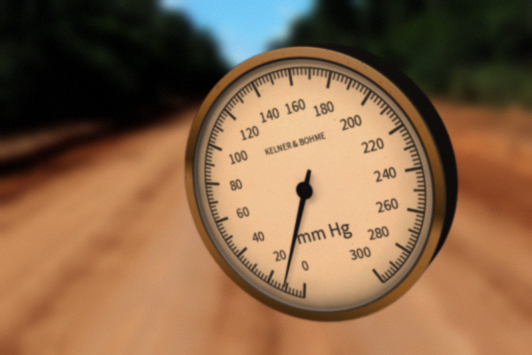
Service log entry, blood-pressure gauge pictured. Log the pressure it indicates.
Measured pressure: 10 mmHg
